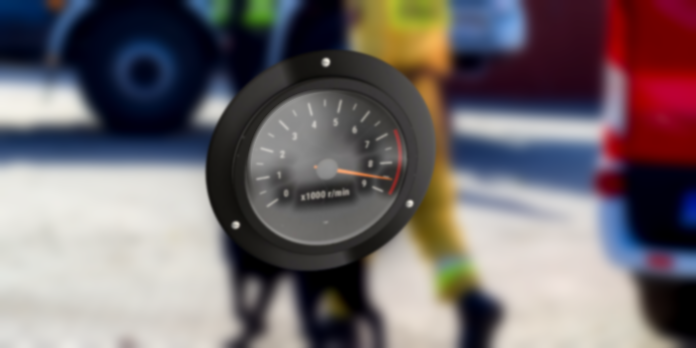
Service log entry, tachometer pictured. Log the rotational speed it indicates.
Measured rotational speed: 8500 rpm
